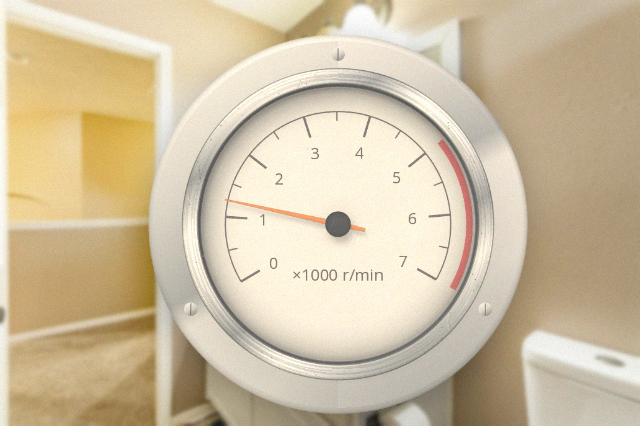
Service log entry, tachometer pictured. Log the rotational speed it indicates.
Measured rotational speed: 1250 rpm
